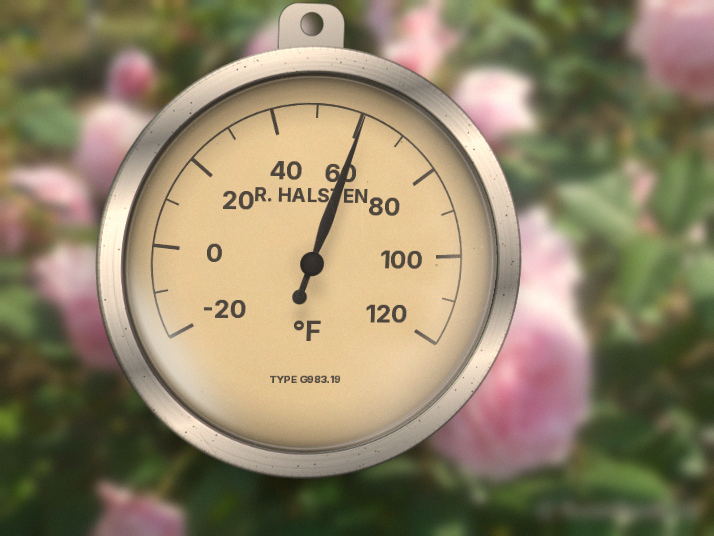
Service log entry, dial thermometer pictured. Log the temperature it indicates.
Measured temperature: 60 °F
